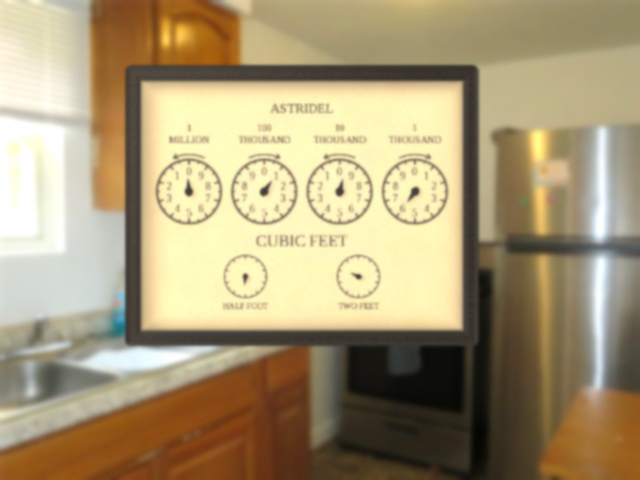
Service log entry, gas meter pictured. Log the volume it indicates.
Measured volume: 9600 ft³
